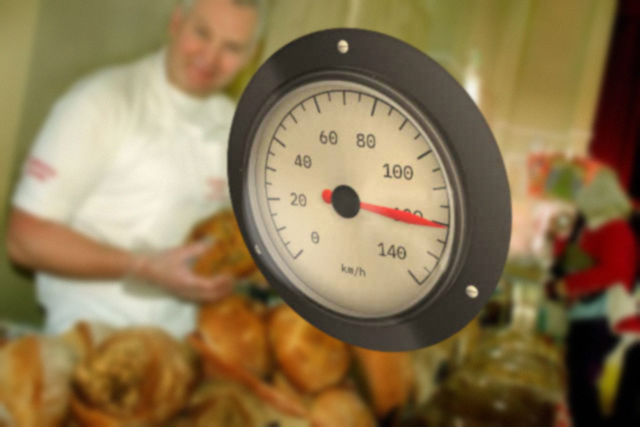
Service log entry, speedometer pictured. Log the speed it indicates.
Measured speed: 120 km/h
